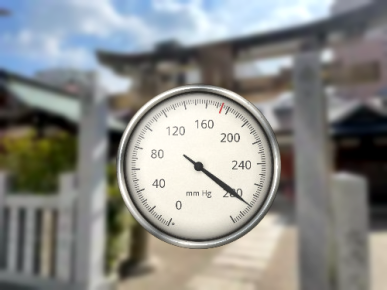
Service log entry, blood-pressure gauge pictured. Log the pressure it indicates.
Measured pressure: 280 mmHg
